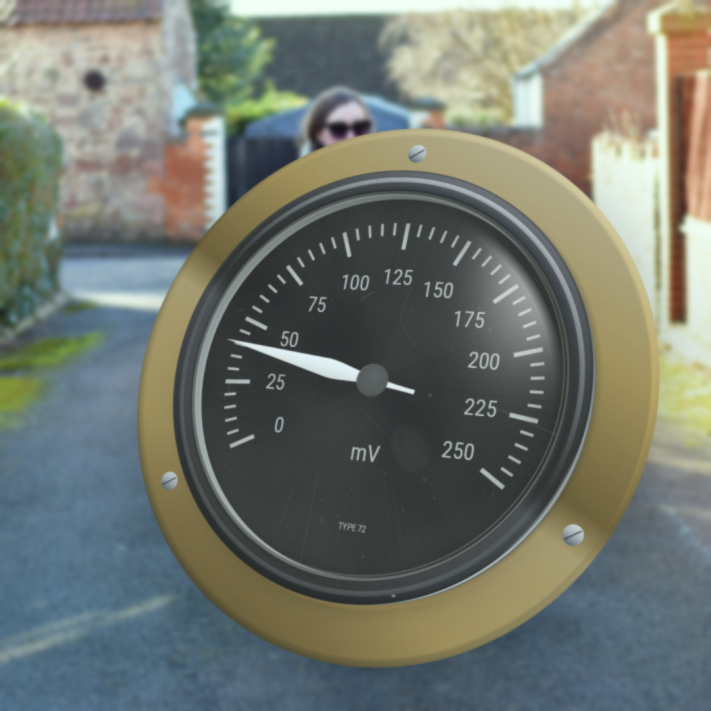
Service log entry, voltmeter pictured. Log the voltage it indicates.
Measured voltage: 40 mV
